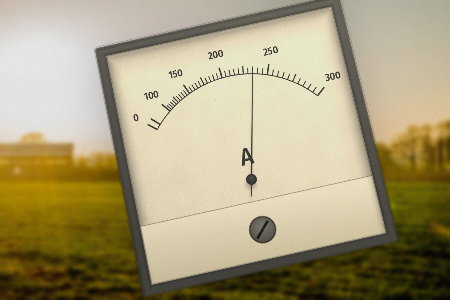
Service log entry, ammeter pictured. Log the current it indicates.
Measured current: 235 A
